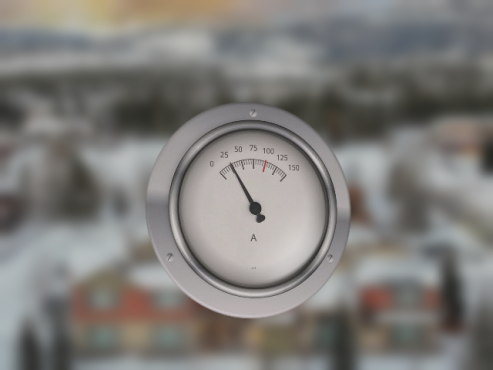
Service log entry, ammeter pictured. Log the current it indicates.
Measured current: 25 A
